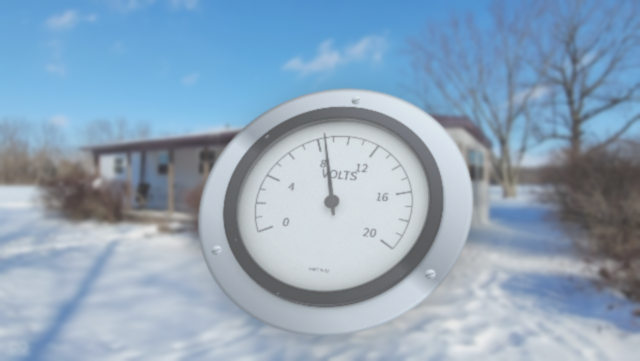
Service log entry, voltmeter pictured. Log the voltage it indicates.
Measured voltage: 8.5 V
